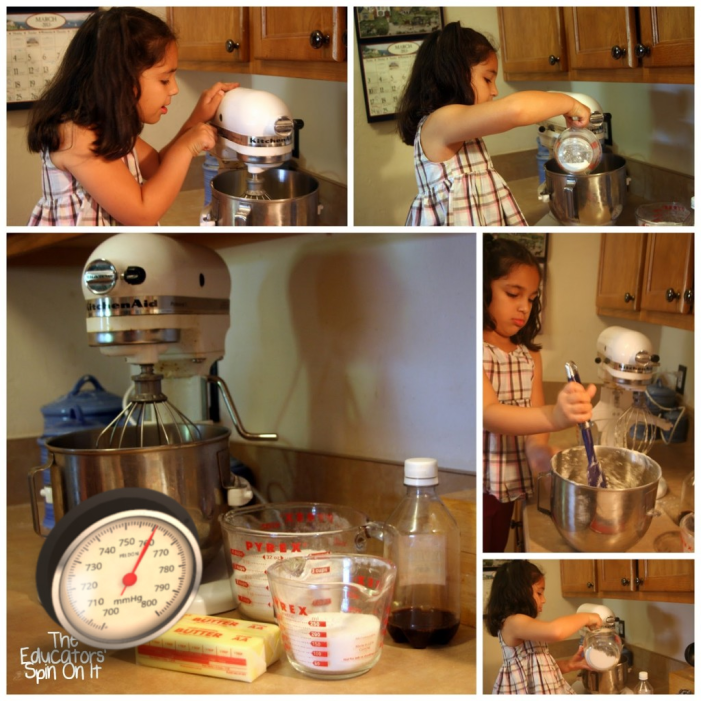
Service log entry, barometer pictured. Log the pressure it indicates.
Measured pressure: 760 mmHg
